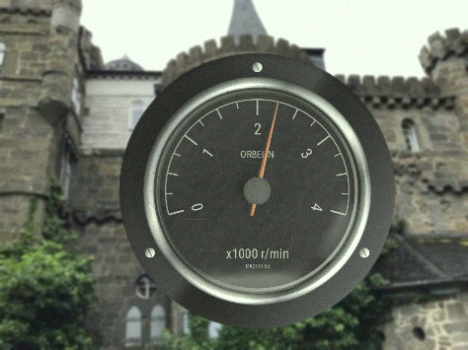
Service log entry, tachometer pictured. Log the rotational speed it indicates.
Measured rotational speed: 2250 rpm
